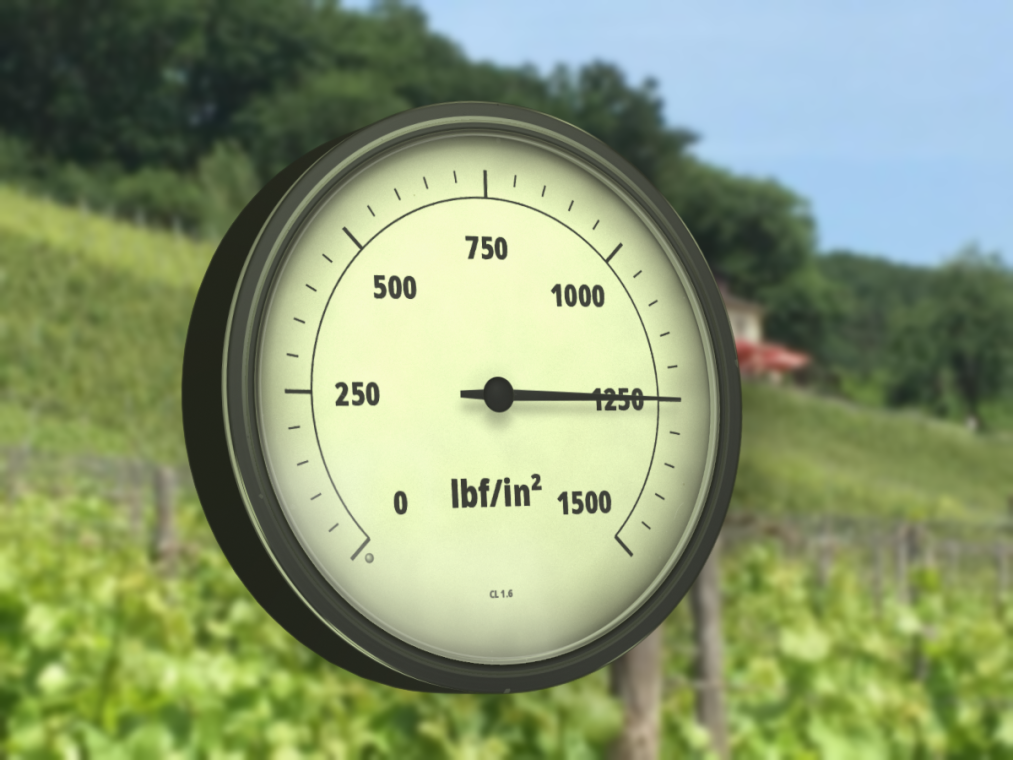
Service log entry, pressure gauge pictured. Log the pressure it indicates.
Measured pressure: 1250 psi
